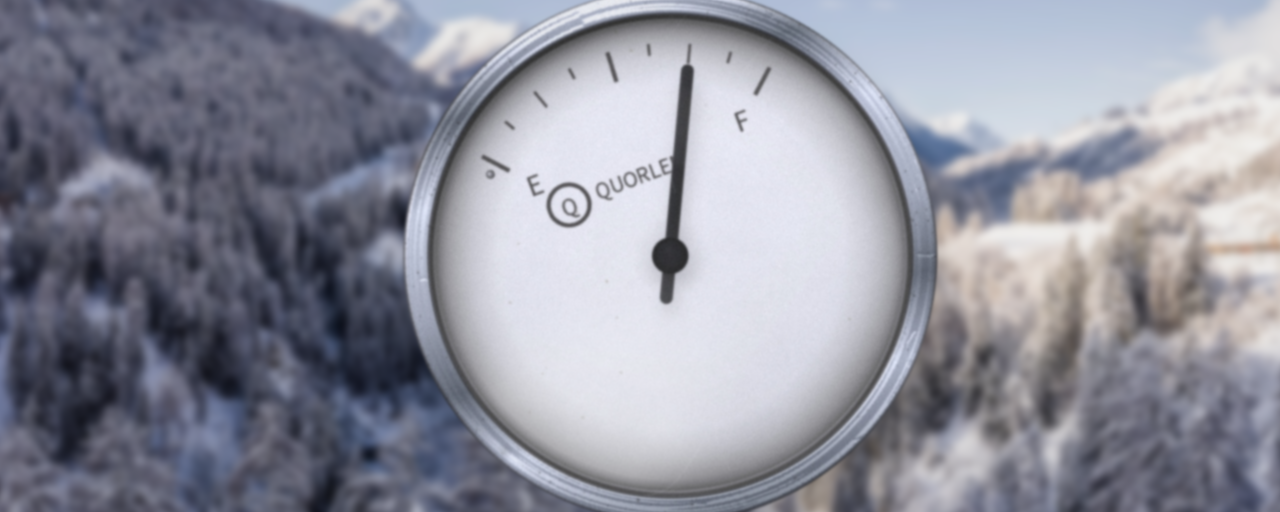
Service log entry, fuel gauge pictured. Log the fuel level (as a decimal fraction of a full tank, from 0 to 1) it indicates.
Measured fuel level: 0.75
